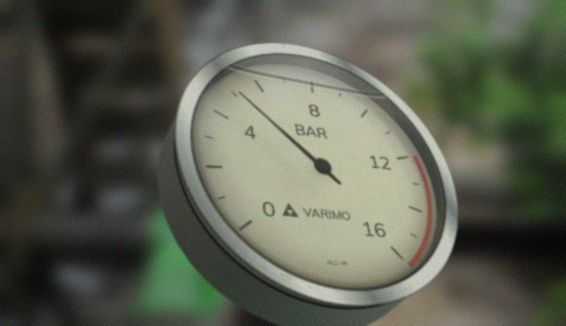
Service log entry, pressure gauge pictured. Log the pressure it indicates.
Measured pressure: 5 bar
